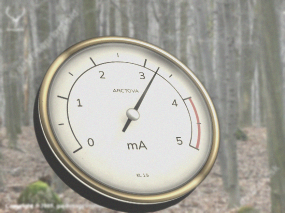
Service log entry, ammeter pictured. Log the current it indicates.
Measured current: 3.25 mA
